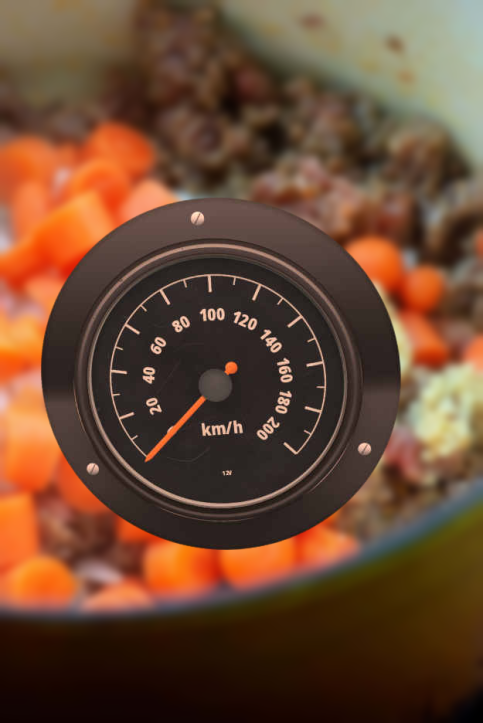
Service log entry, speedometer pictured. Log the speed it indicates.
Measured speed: 0 km/h
